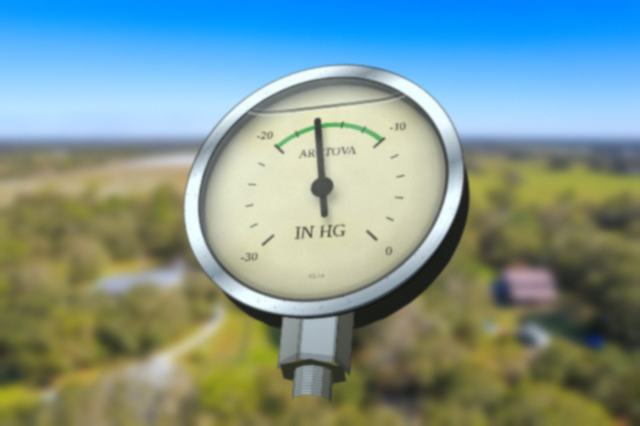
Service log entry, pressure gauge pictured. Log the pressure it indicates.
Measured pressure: -16 inHg
